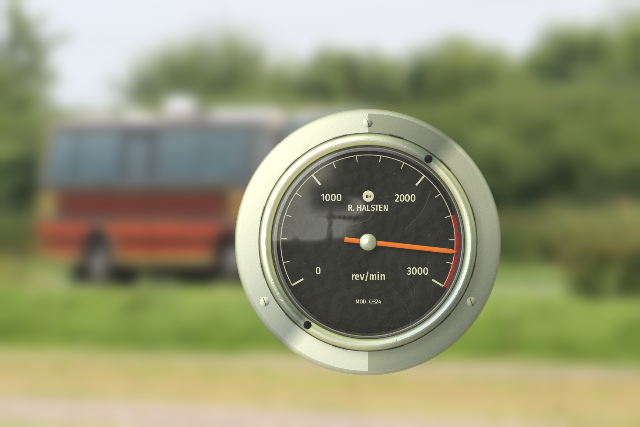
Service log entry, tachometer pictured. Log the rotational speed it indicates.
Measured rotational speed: 2700 rpm
